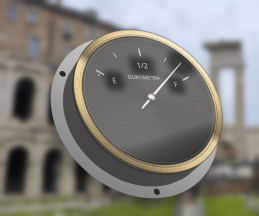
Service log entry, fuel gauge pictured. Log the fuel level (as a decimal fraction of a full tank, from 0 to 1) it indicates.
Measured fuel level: 0.875
